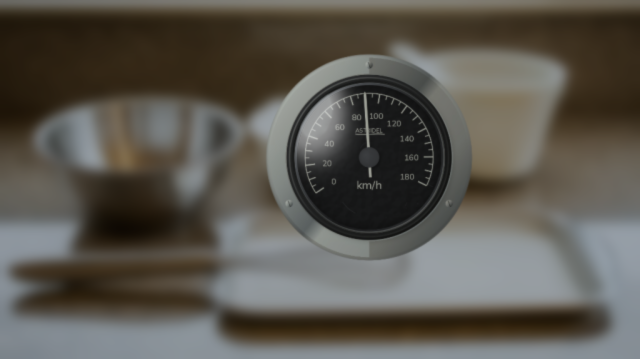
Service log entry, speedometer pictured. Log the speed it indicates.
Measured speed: 90 km/h
